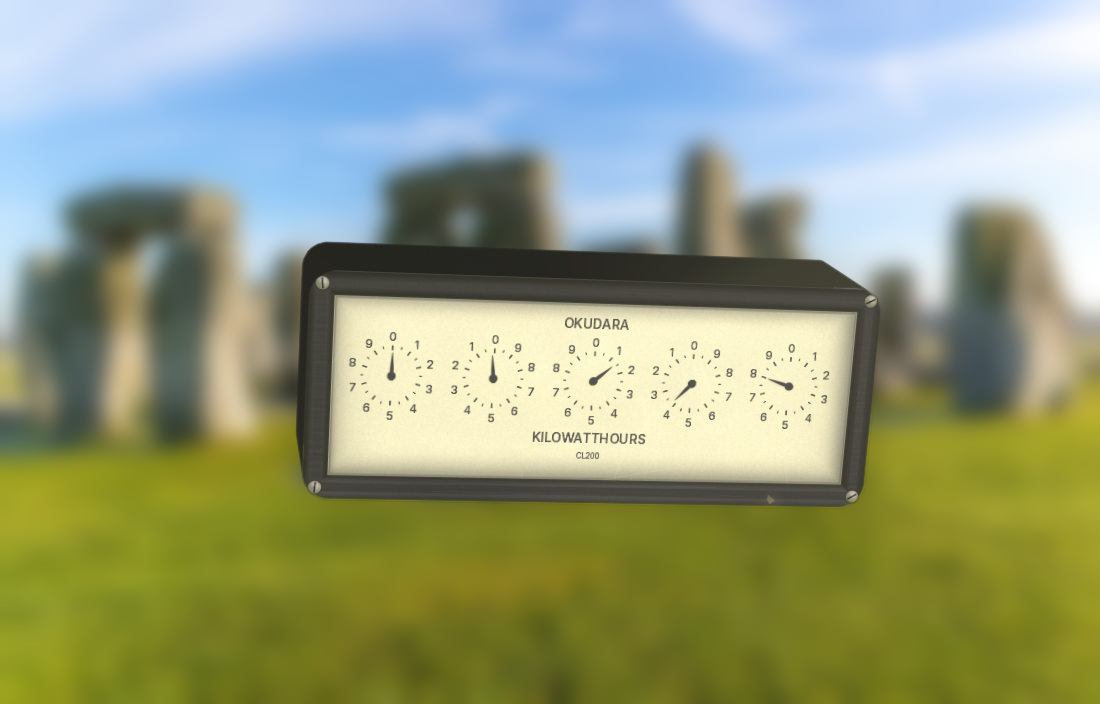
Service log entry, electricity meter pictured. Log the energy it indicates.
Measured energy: 138 kWh
